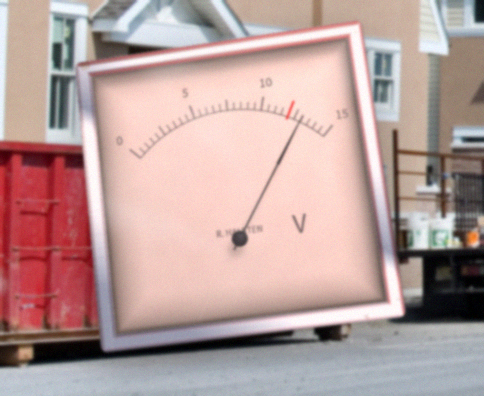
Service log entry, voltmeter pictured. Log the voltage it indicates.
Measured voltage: 13 V
